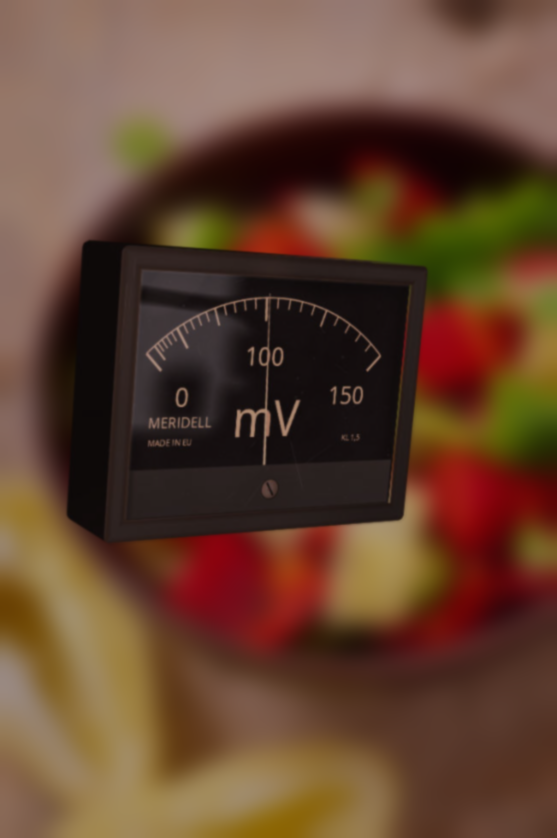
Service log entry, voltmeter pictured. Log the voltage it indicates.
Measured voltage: 100 mV
